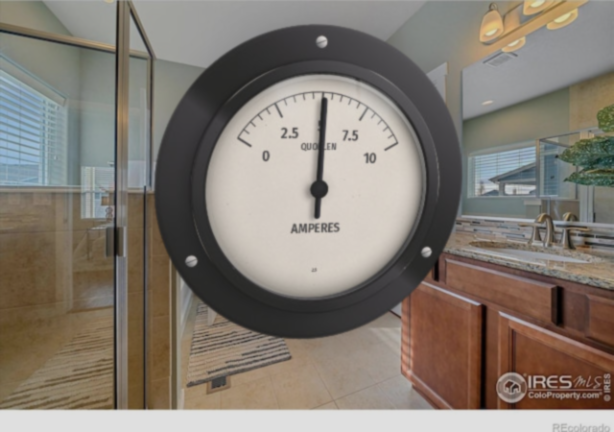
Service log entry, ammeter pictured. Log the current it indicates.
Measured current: 5 A
